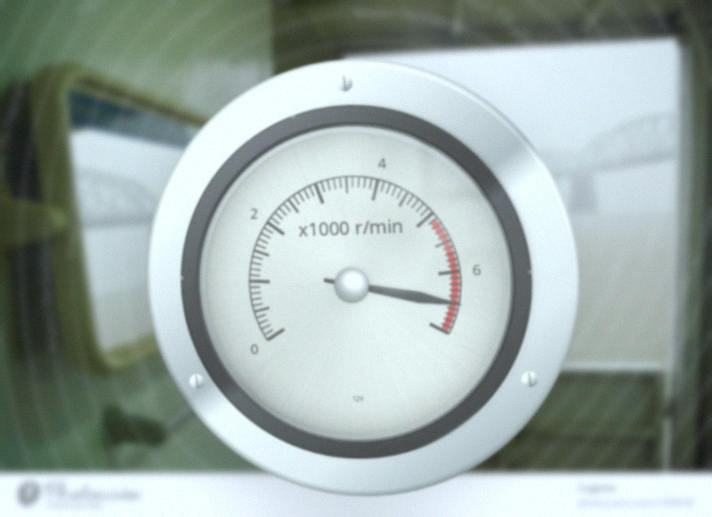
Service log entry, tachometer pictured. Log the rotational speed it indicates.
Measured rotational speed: 6500 rpm
